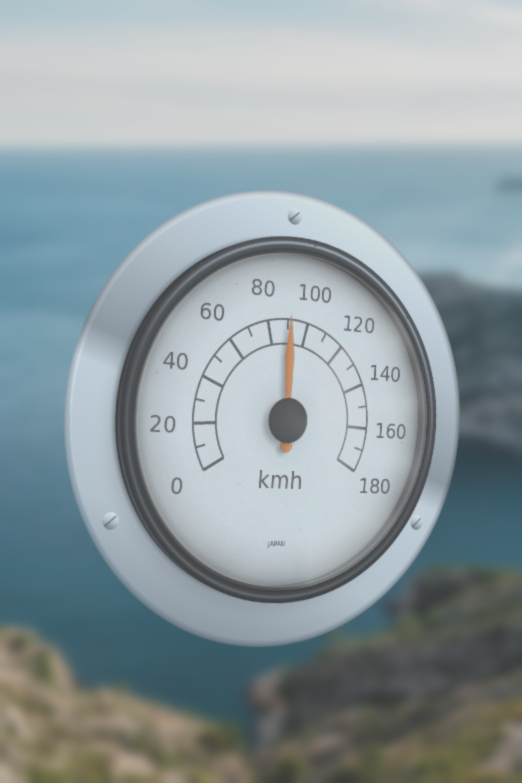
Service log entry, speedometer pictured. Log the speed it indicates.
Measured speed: 90 km/h
